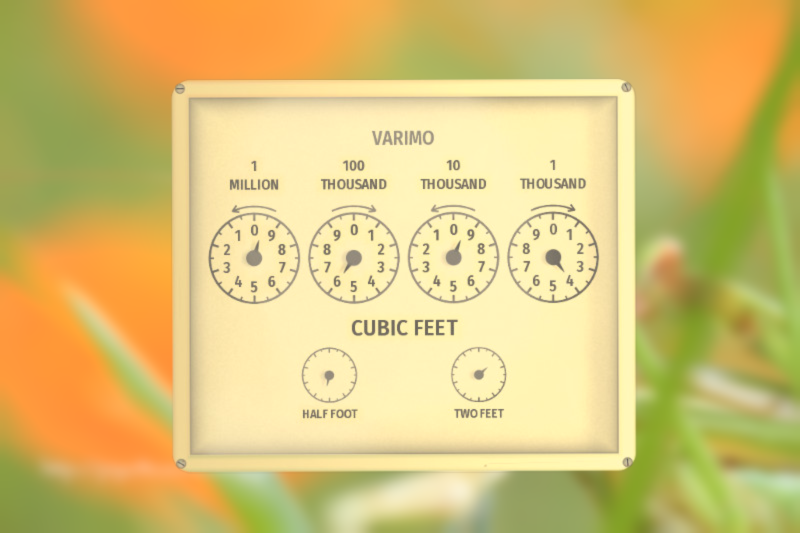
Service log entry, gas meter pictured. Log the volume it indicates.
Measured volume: 959400 ft³
